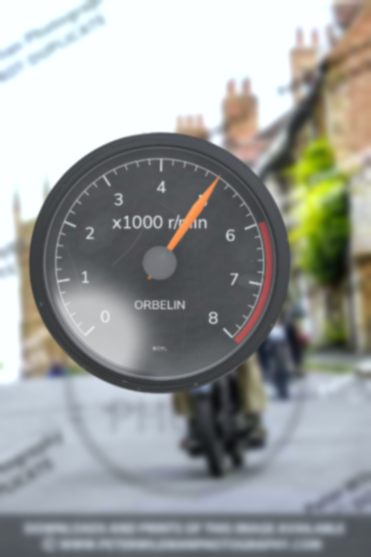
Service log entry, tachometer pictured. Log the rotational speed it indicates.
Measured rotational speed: 5000 rpm
